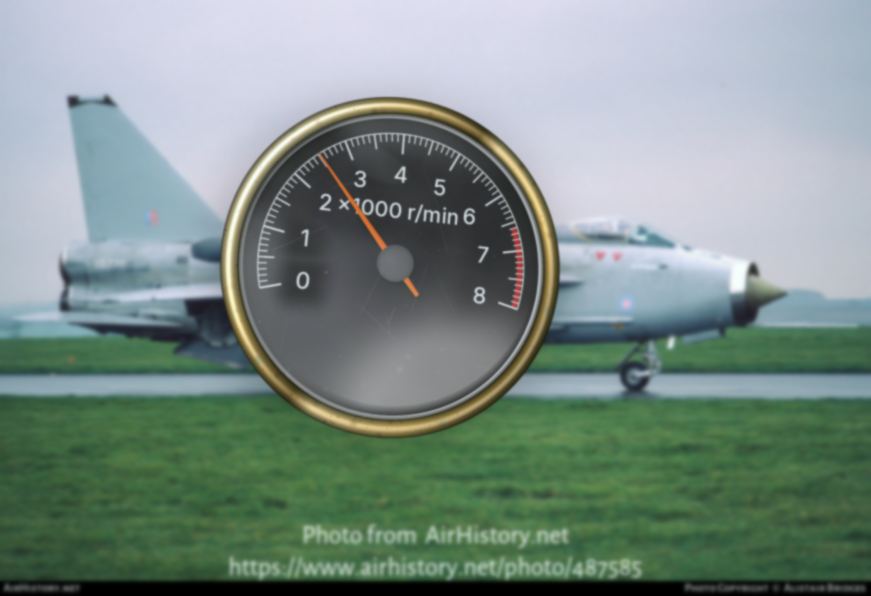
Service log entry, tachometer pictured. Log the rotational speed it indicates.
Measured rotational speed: 2500 rpm
